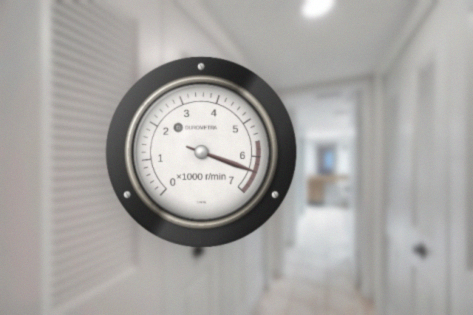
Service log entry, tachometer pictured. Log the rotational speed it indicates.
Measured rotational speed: 6400 rpm
